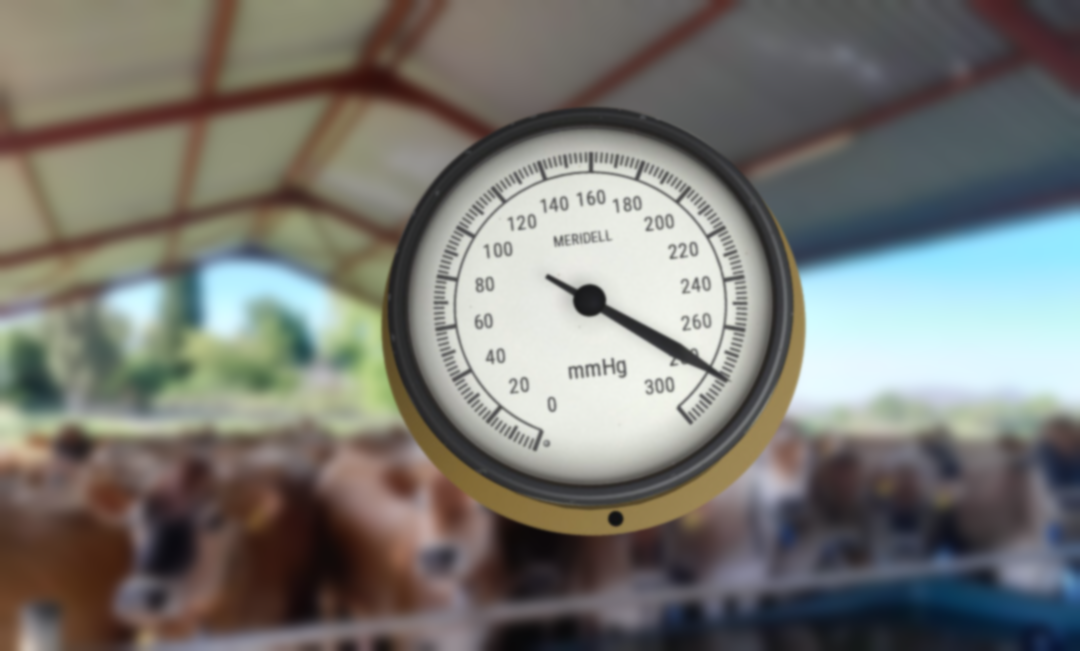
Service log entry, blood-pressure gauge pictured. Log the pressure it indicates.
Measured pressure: 280 mmHg
